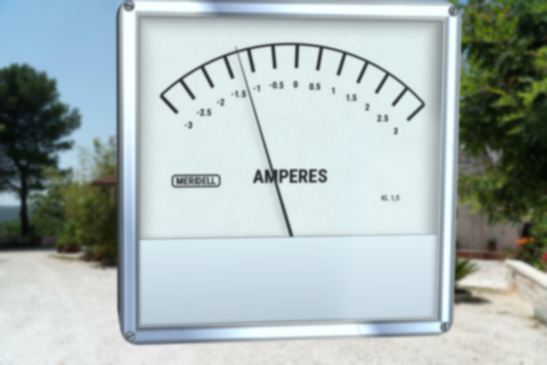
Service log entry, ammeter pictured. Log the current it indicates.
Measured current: -1.25 A
